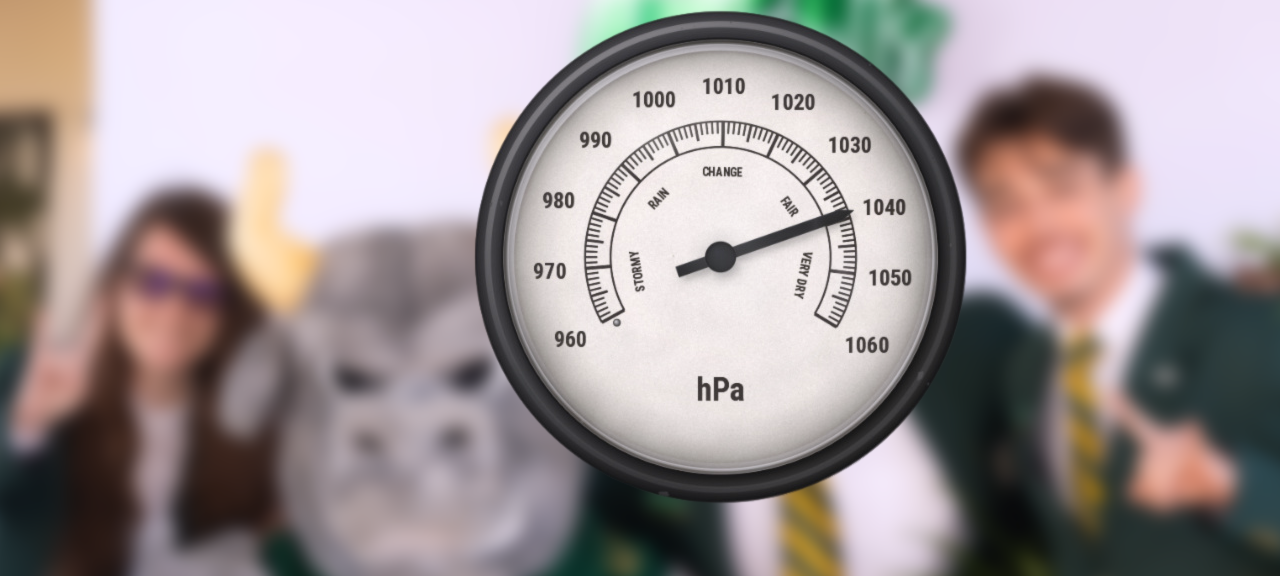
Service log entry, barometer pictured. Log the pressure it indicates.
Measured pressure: 1039 hPa
